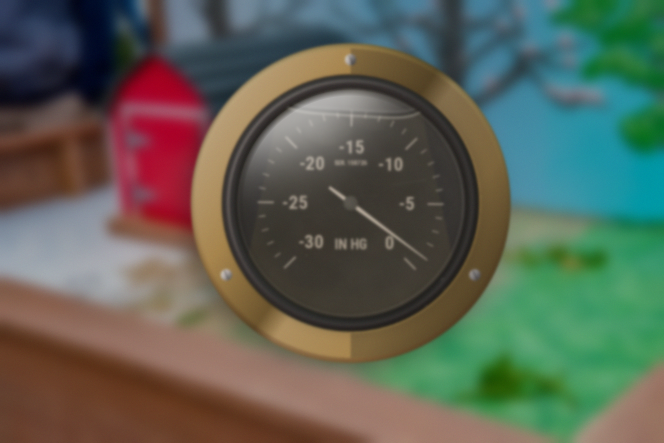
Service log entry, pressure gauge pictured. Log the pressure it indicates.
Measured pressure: -1 inHg
